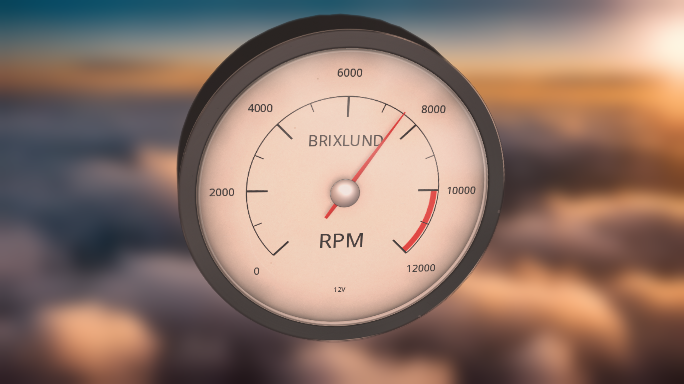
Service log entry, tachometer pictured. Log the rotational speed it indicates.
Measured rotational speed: 7500 rpm
